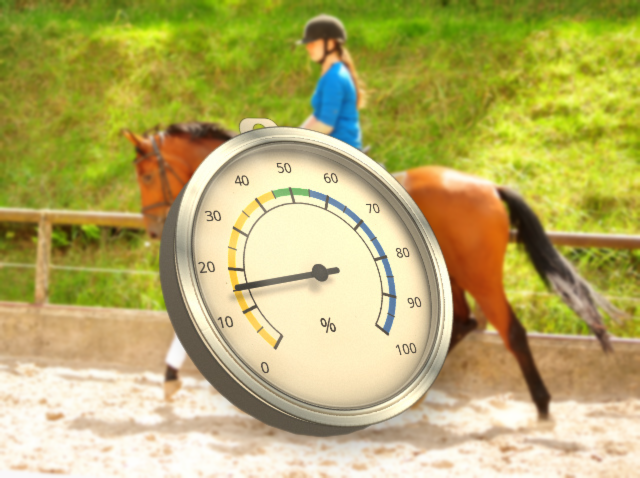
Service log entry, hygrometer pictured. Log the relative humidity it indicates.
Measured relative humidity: 15 %
